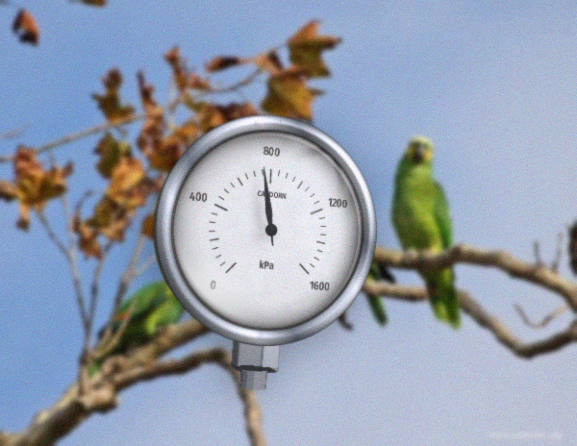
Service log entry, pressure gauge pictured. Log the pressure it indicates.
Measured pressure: 750 kPa
